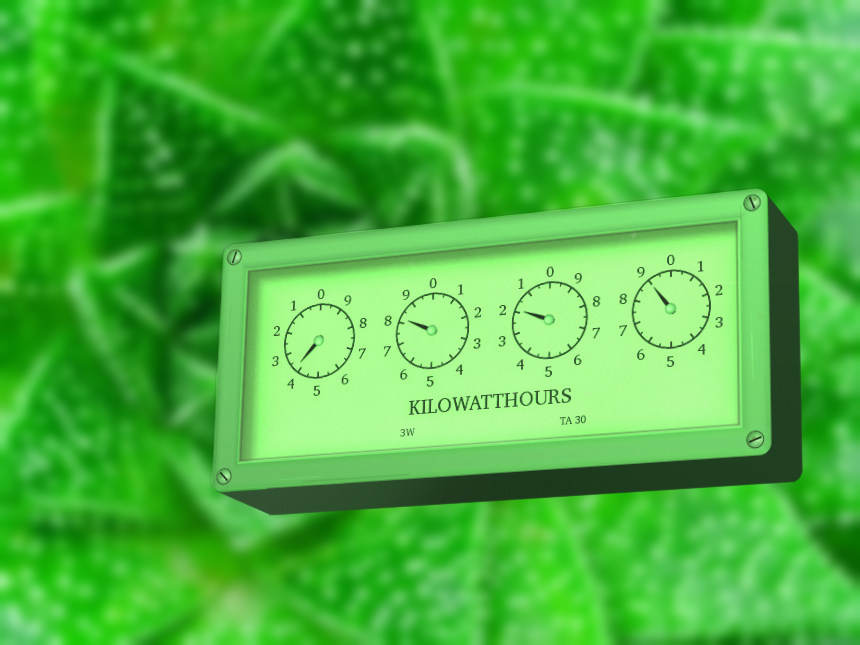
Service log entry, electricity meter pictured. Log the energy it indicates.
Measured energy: 3819 kWh
